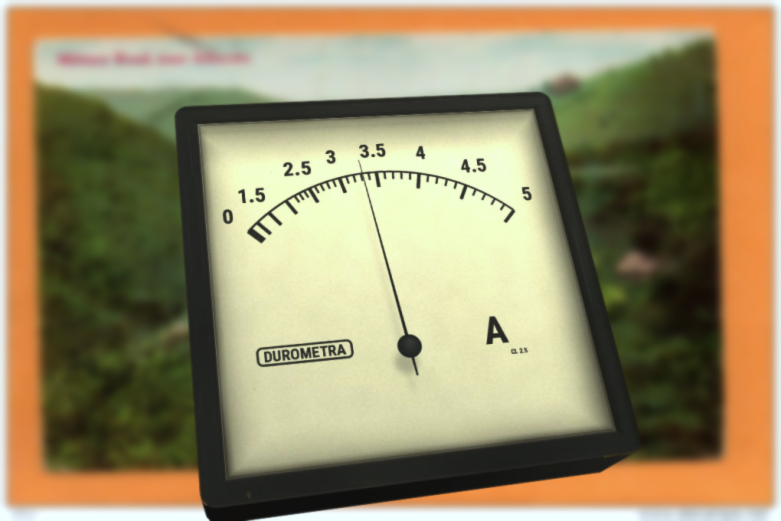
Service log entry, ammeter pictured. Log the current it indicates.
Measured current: 3.3 A
